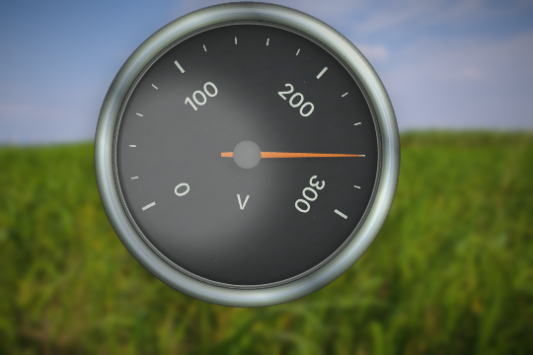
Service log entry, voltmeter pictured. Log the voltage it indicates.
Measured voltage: 260 V
